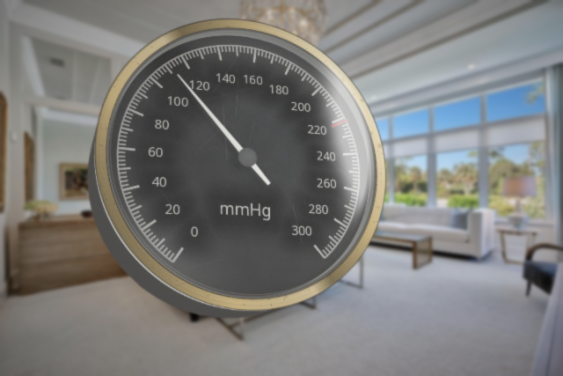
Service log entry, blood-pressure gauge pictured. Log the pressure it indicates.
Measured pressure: 110 mmHg
